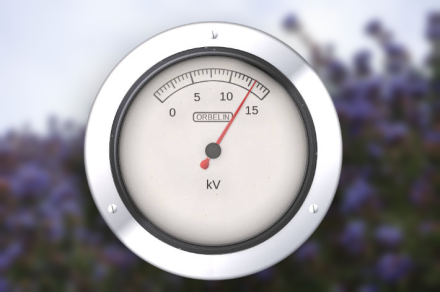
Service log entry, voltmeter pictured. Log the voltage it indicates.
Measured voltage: 13 kV
